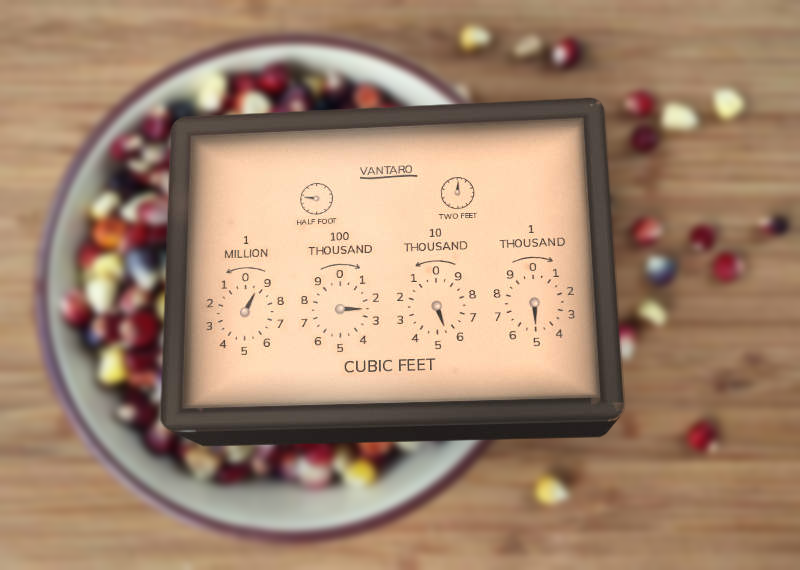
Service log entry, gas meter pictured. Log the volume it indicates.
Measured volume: 925500 ft³
